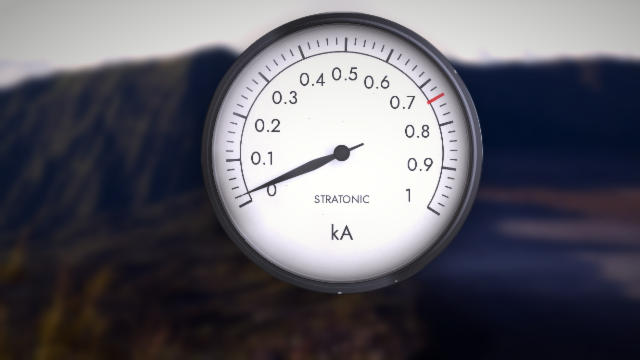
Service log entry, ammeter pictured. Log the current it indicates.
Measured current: 0.02 kA
